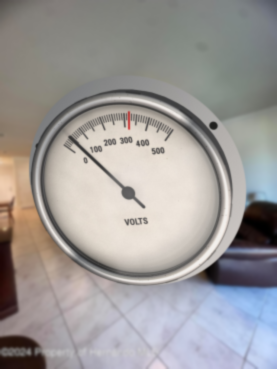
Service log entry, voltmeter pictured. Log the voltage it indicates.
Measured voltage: 50 V
